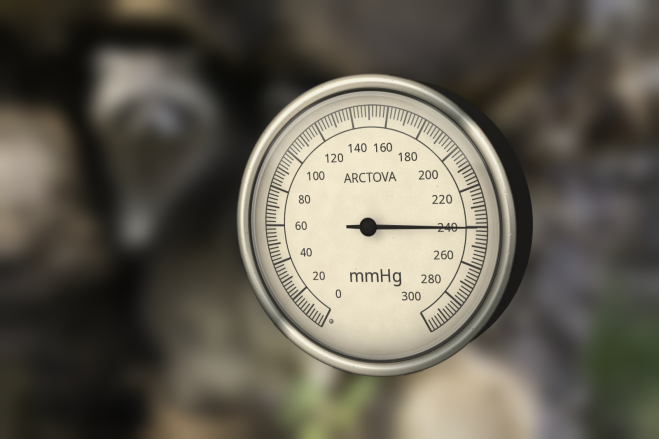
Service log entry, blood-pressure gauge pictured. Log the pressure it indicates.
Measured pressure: 240 mmHg
